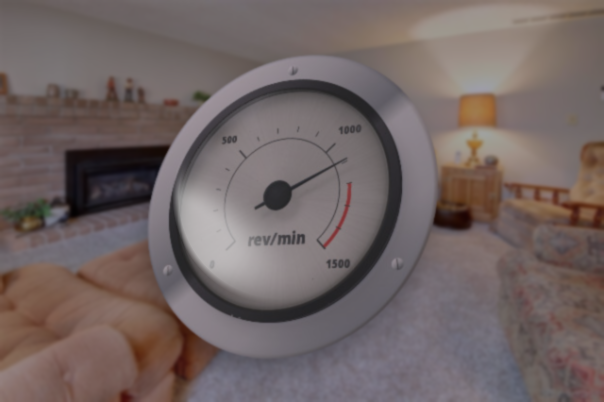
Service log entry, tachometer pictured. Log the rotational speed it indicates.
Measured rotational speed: 1100 rpm
